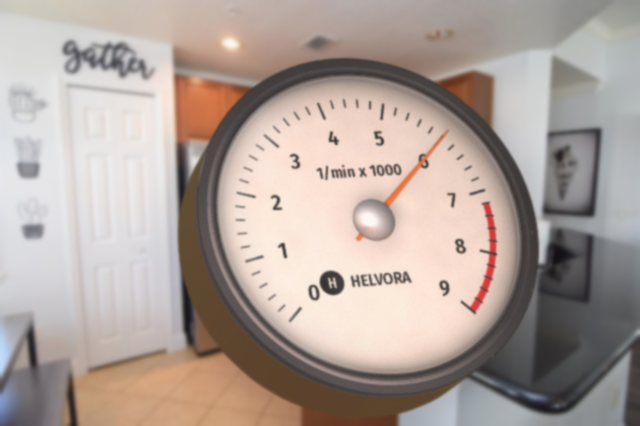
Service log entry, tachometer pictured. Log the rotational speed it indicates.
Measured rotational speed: 6000 rpm
